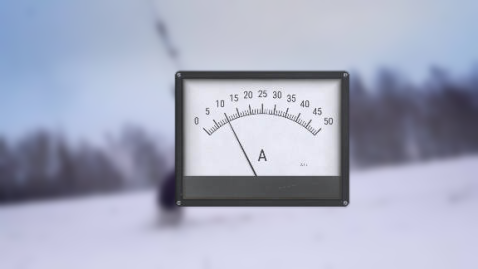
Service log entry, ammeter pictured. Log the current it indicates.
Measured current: 10 A
